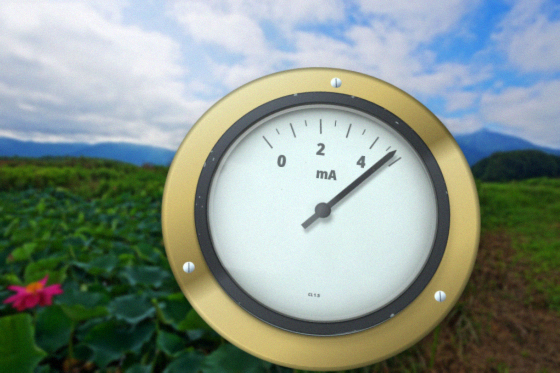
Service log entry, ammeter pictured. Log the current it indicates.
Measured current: 4.75 mA
